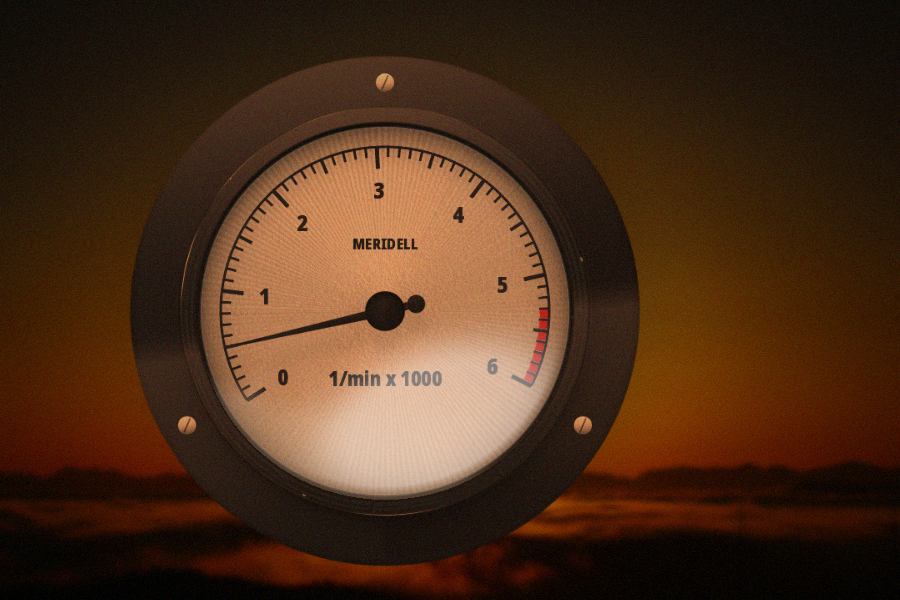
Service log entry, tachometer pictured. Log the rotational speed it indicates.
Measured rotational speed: 500 rpm
